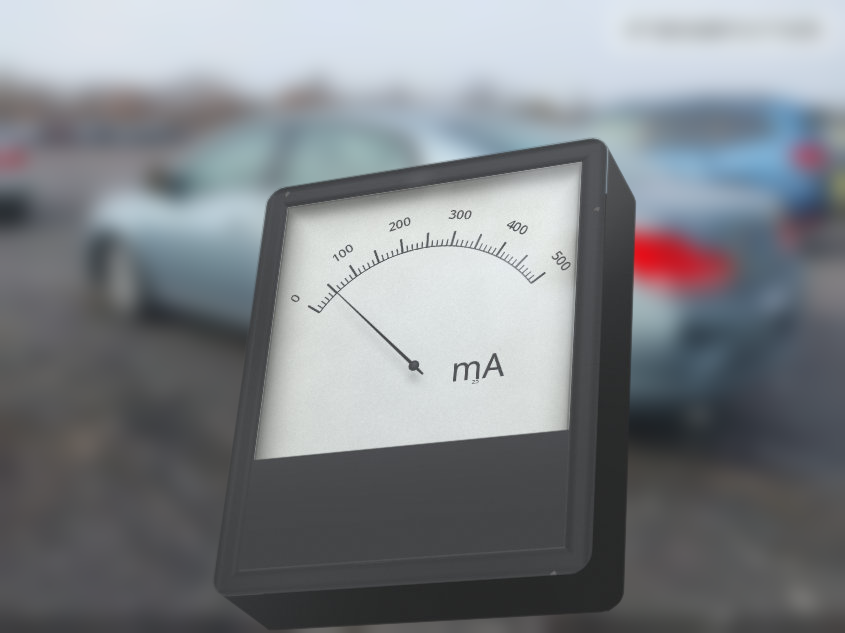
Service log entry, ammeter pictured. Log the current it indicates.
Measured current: 50 mA
